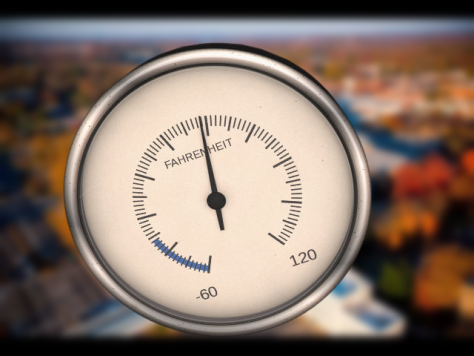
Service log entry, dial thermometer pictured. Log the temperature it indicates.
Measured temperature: 38 °F
